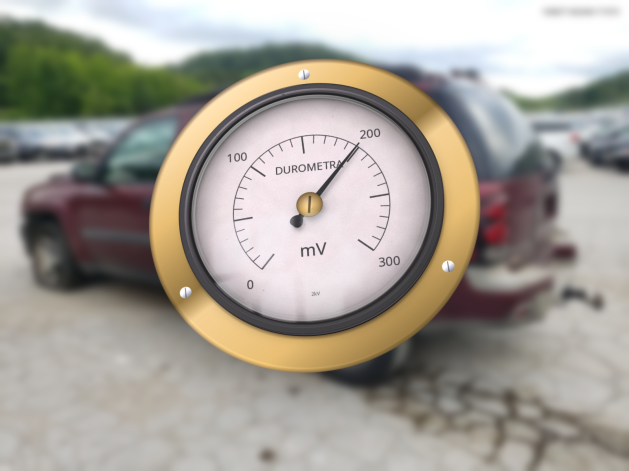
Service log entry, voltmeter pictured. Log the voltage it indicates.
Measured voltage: 200 mV
